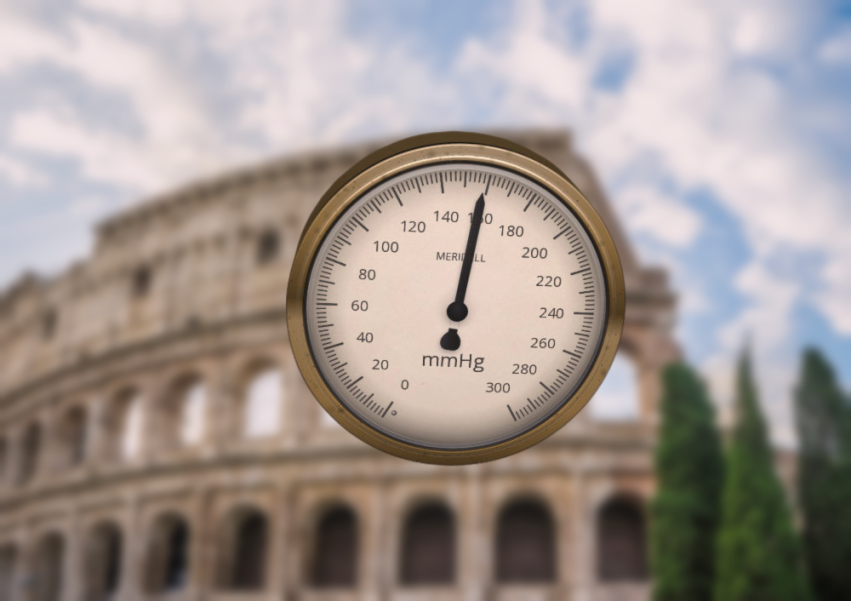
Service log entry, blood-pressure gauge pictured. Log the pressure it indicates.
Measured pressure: 158 mmHg
